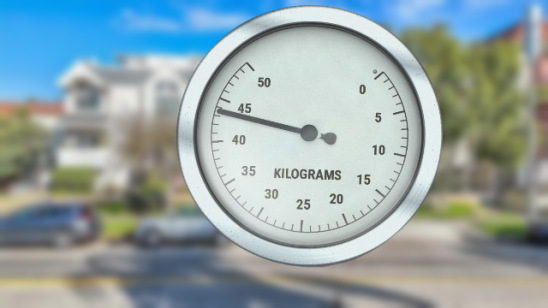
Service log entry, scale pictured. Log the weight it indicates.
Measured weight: 43.5 kg
